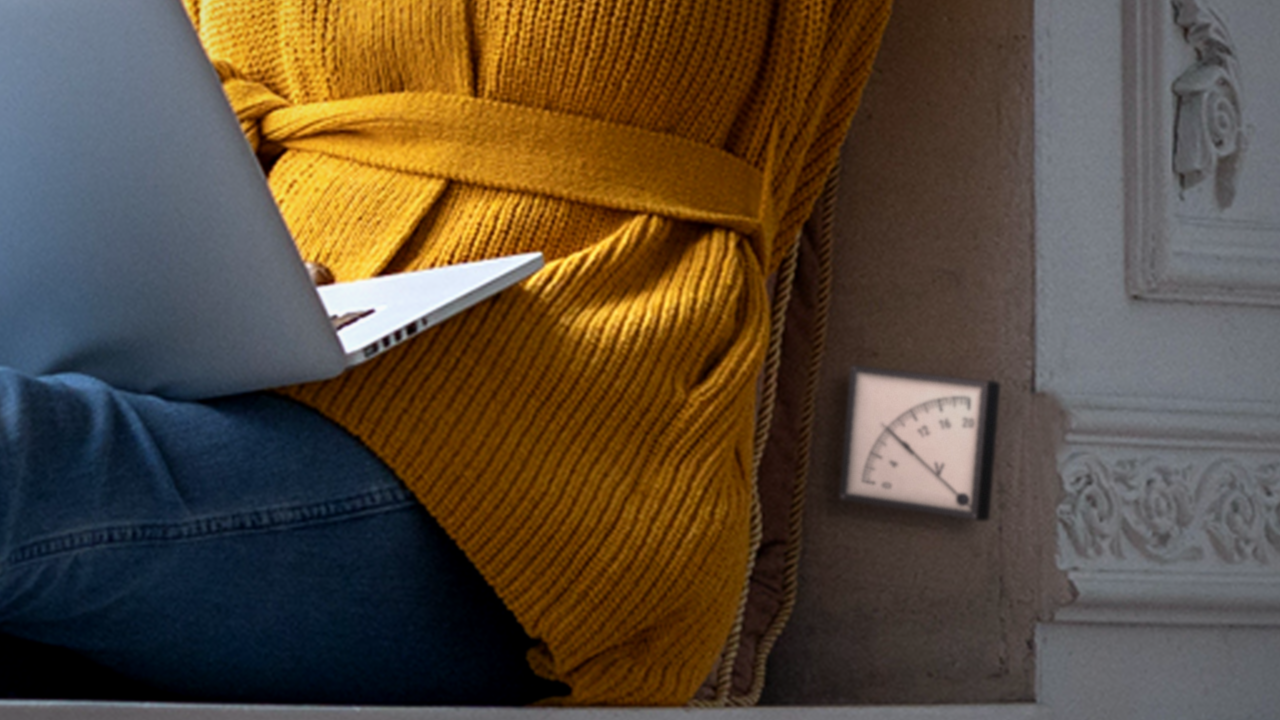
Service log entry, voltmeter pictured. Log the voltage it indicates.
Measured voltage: 8 V
